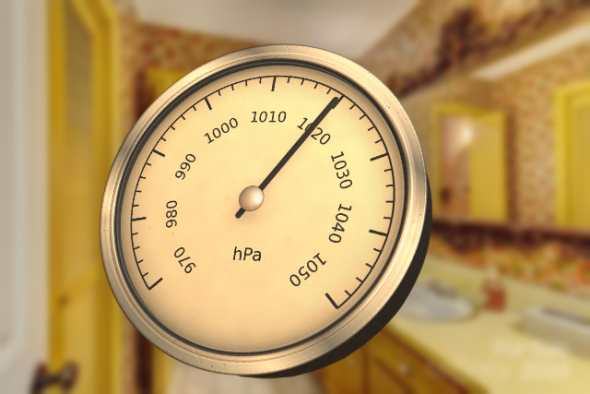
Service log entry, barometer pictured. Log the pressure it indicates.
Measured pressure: 1020 hPa
